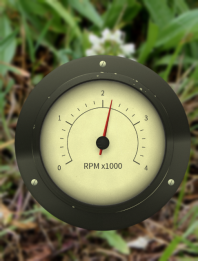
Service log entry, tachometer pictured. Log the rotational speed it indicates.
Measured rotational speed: 2200 rpm
